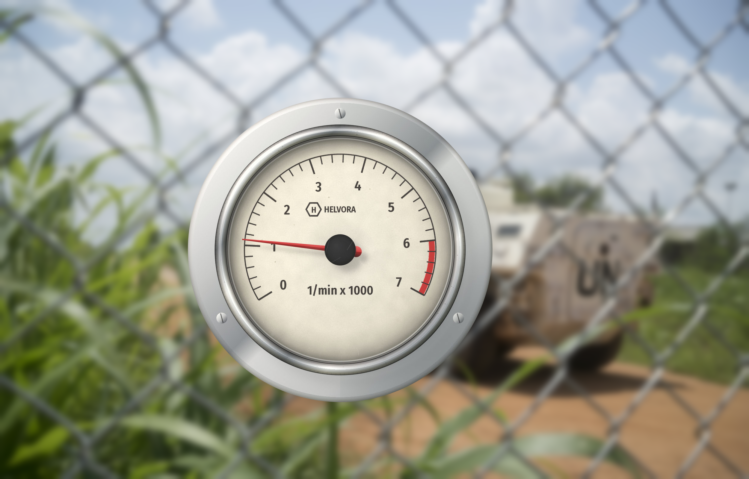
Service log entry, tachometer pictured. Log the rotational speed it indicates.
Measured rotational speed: 1100 rpm
